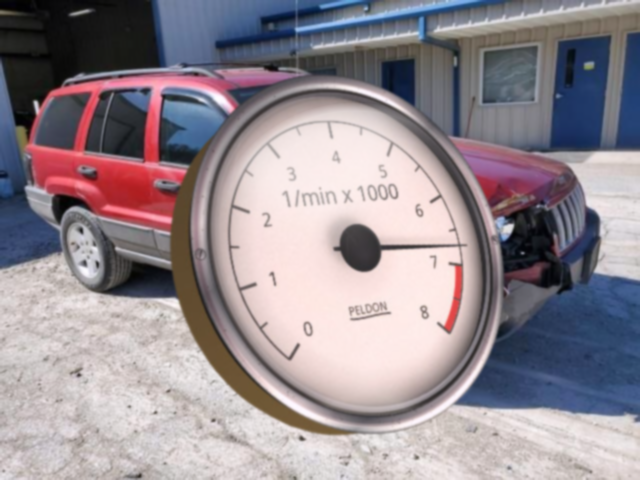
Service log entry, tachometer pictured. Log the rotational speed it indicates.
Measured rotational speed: 6750 rpm
